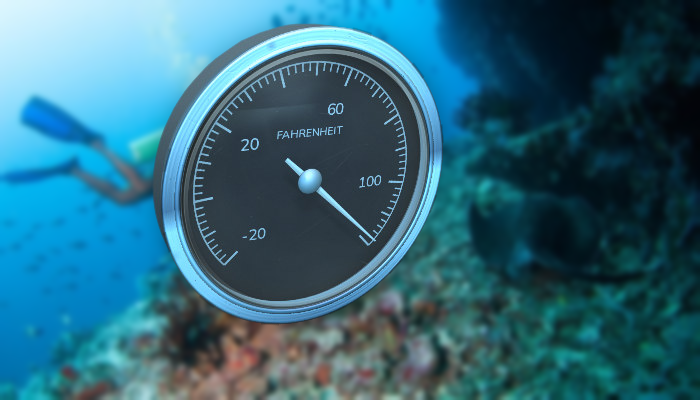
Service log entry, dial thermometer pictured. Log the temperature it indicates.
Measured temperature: 118 °F
